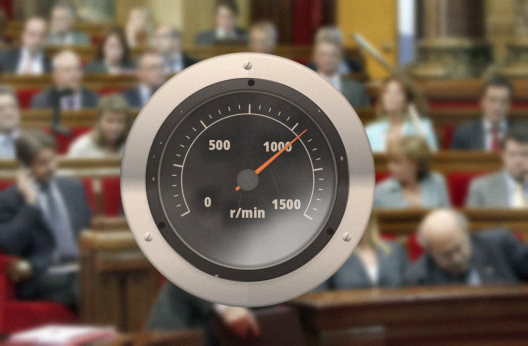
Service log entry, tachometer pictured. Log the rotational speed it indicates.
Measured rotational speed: 1050 rpm
